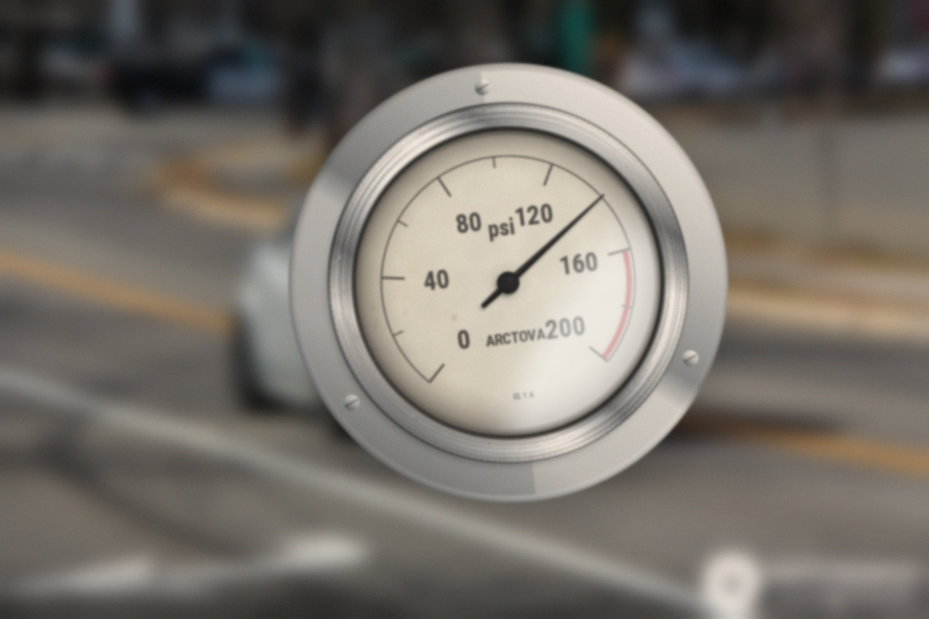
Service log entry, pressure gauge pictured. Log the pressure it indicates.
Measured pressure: 140 psi
